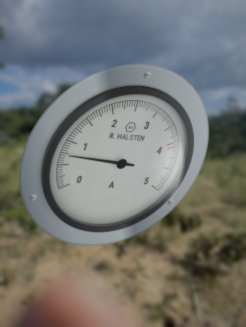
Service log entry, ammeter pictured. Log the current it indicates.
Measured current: 0.75 A
